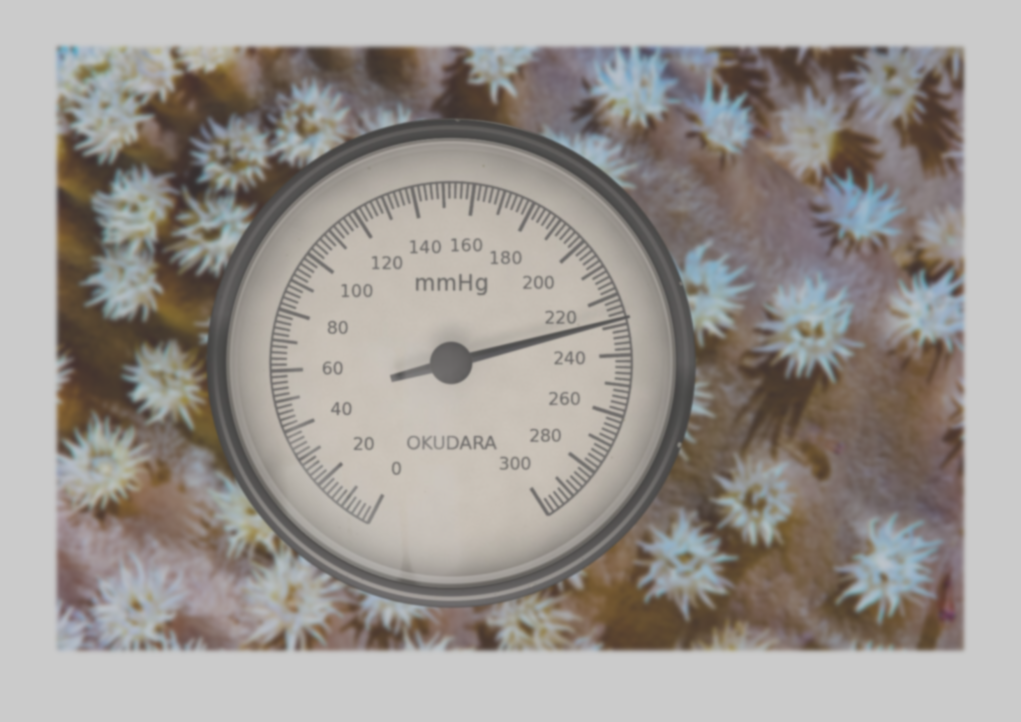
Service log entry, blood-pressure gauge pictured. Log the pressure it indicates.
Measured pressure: 228 mmHg
